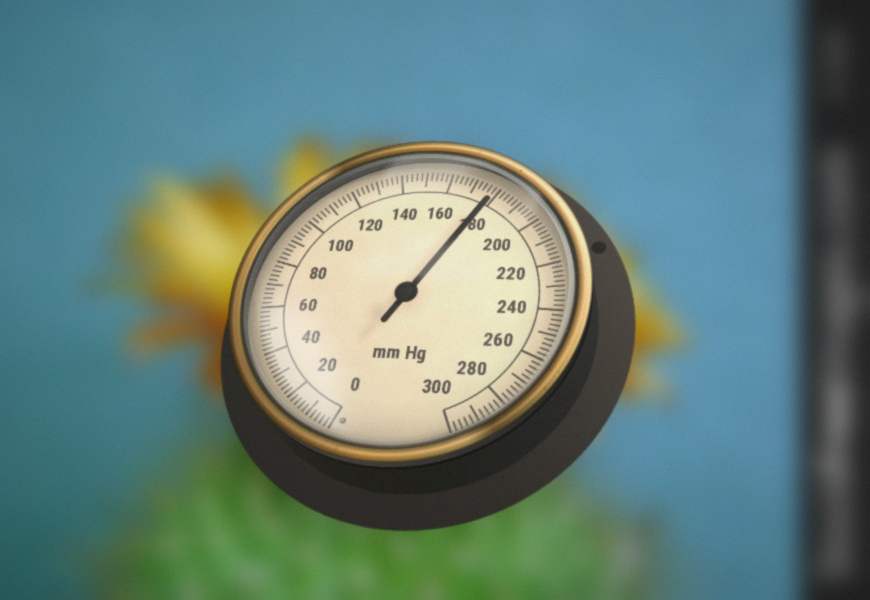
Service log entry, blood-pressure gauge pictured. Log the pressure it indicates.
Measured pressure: 180 mmHg
